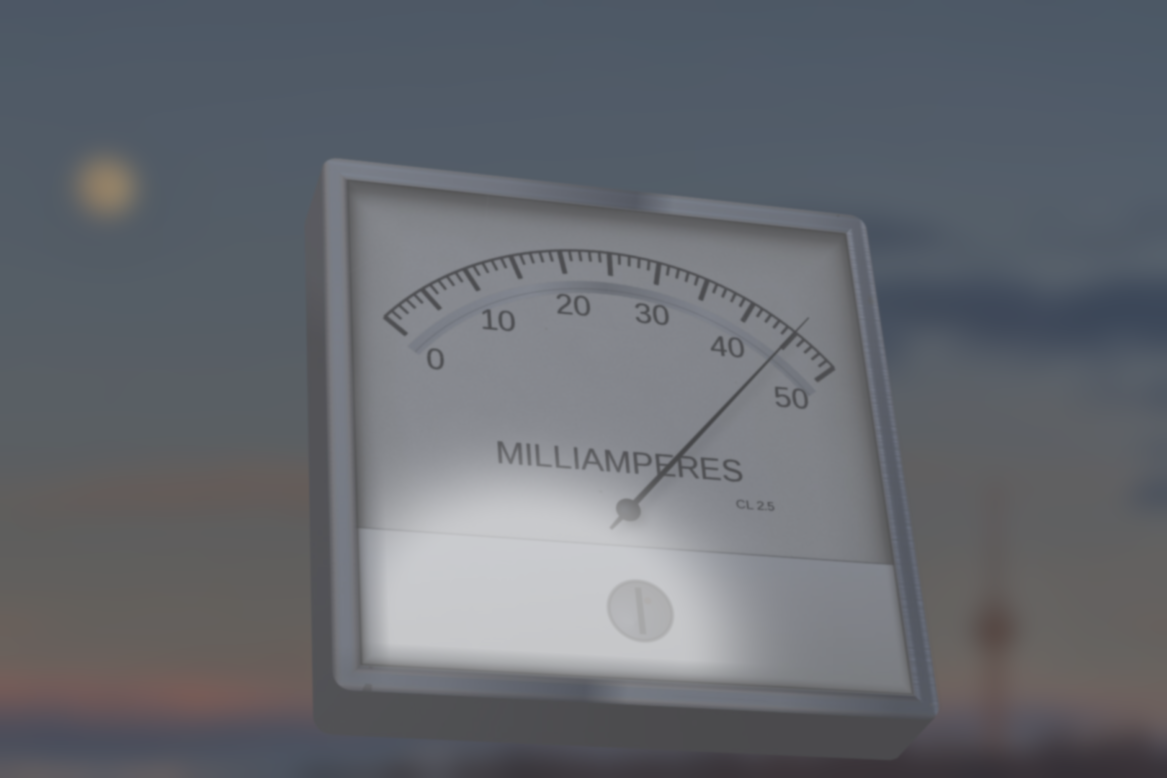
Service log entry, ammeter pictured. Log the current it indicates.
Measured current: 45 mA
